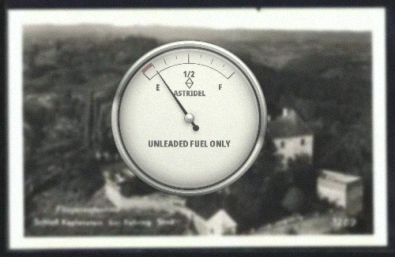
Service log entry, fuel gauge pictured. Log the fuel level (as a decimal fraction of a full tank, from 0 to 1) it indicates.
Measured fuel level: 0.125
